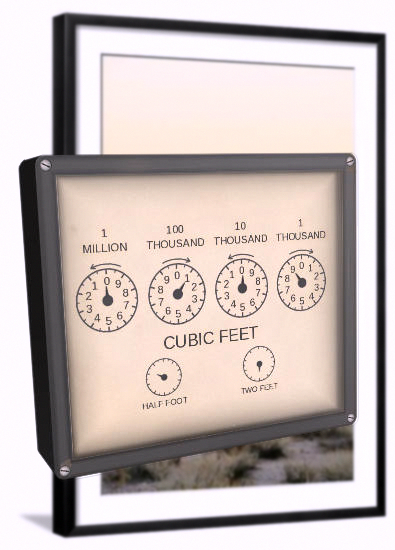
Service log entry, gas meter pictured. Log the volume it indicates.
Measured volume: 9900 ft³
